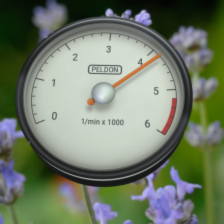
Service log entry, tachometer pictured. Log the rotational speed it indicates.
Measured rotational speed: 4200 rpm
